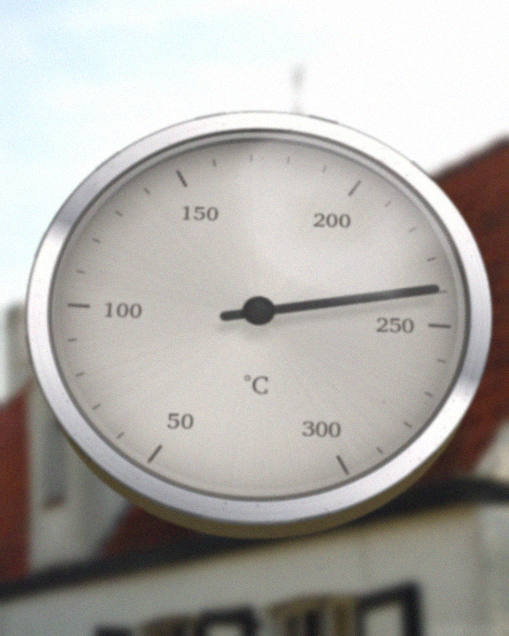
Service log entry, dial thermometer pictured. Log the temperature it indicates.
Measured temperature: 240 °C
